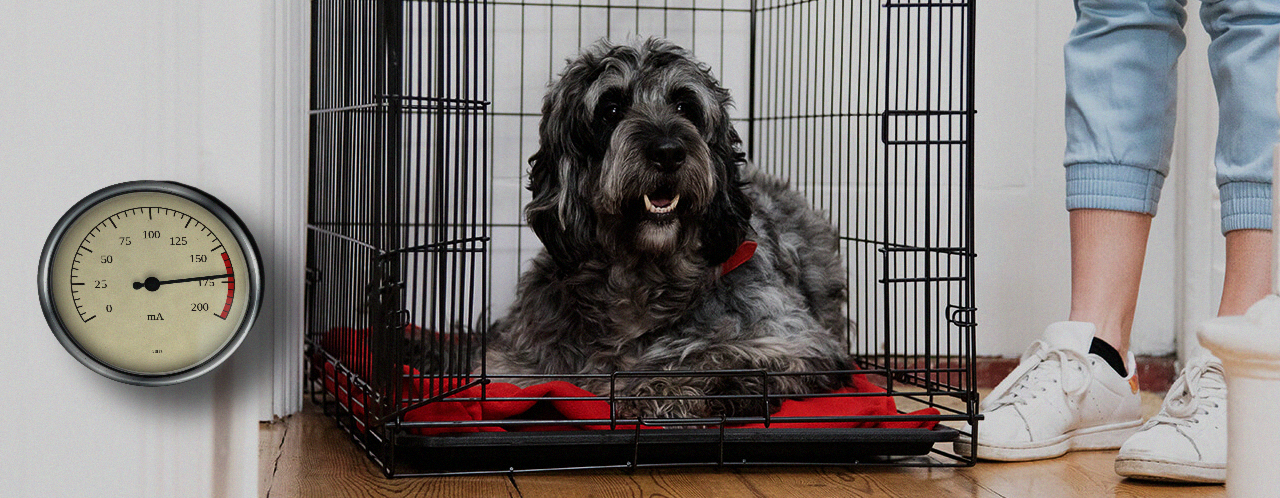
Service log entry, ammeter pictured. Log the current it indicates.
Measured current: 170 mA
